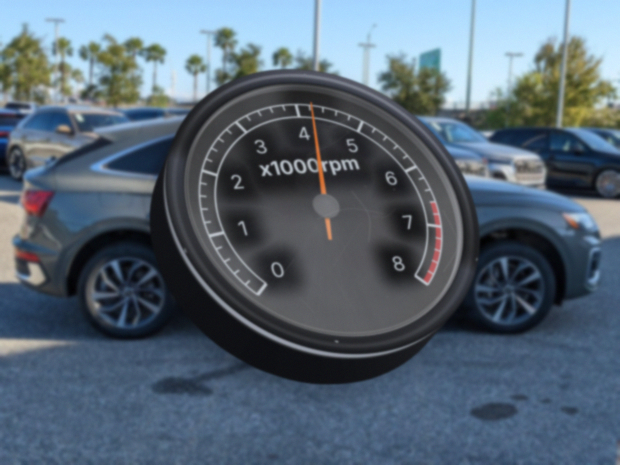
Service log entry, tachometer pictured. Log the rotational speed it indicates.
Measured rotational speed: 4200 rpm
